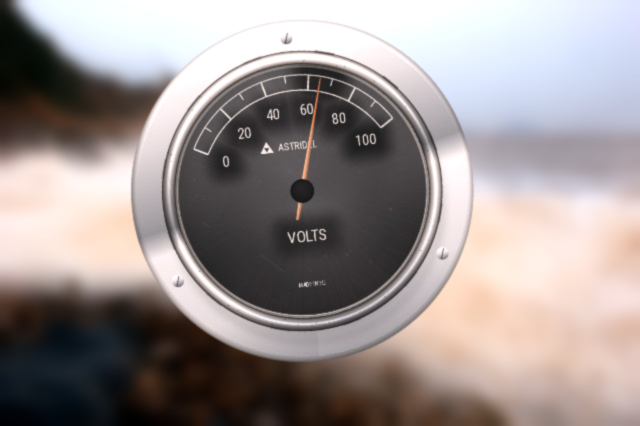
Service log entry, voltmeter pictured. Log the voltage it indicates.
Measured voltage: 65 V
